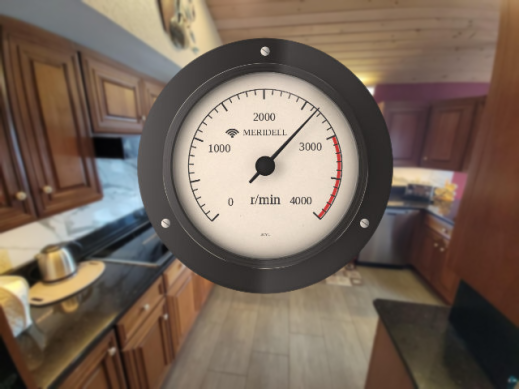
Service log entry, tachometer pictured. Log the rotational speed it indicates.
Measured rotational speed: 2650 rpm
